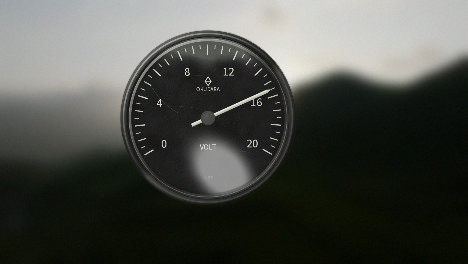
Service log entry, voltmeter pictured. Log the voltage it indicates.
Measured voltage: 15.5 V
